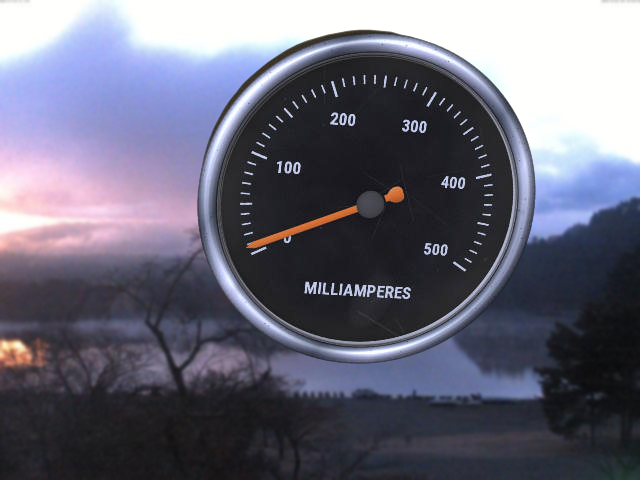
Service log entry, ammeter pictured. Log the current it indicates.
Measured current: 10 mA
